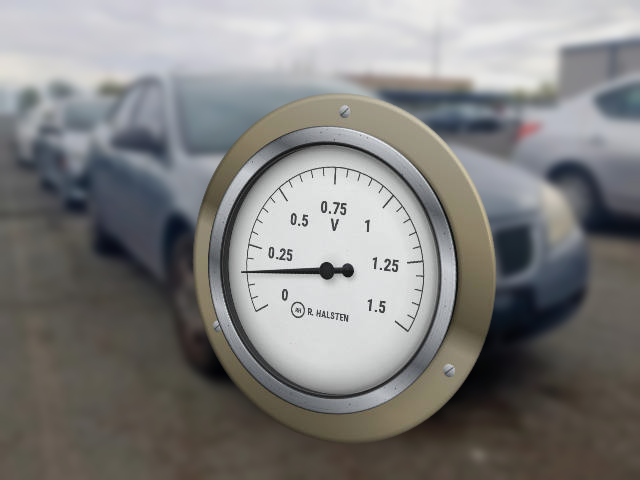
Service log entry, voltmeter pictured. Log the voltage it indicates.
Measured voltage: 0.15 V
